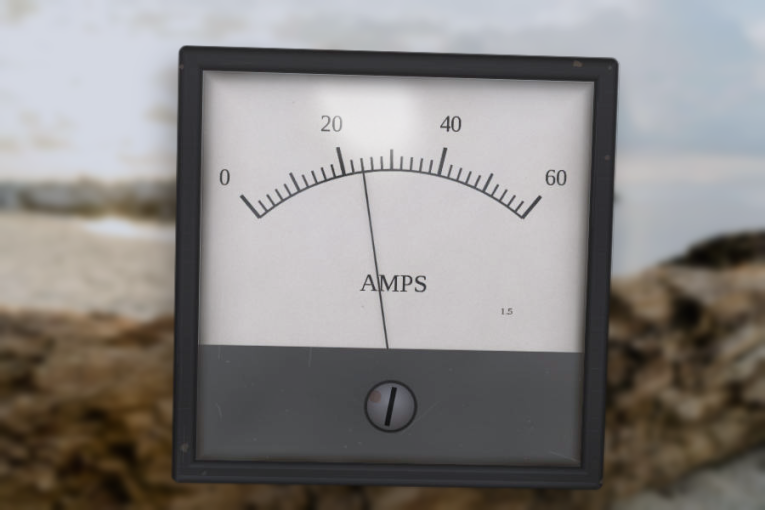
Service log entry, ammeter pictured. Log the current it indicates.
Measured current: 24 A
